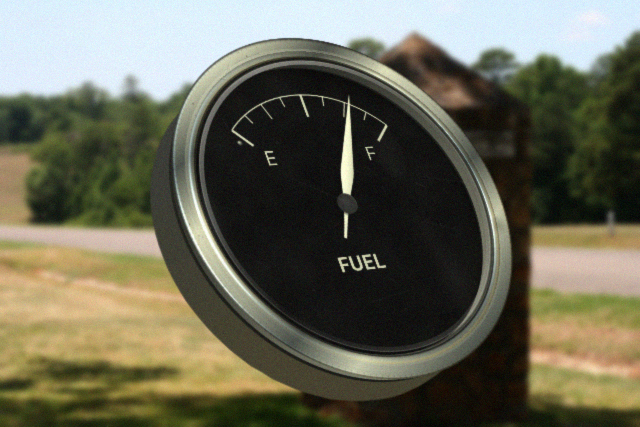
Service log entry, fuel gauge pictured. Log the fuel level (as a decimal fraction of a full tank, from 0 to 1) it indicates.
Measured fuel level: 0.75
